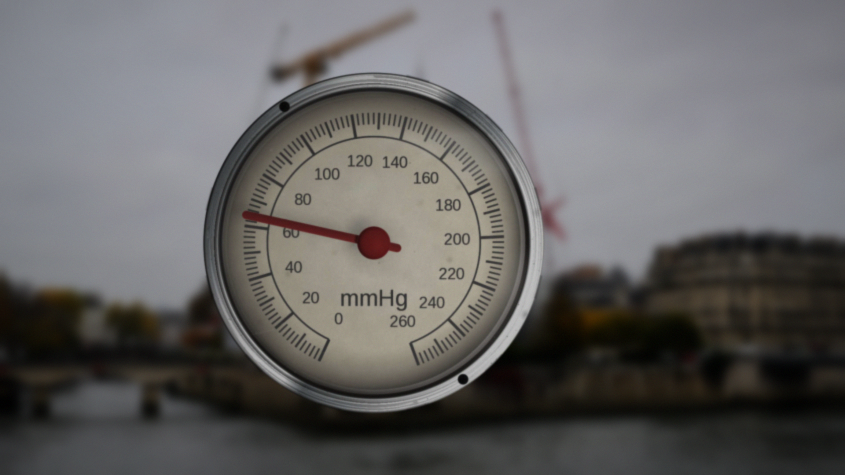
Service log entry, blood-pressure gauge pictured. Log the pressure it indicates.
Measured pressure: 64 mmHg
